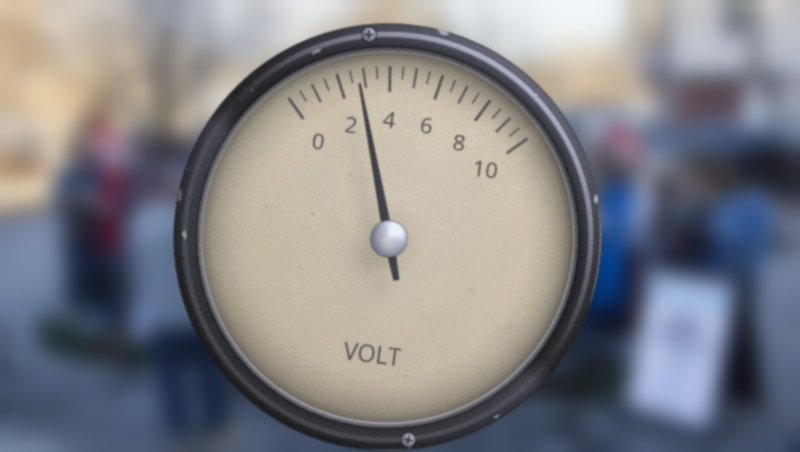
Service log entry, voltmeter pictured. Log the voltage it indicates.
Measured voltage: 2.75 V
